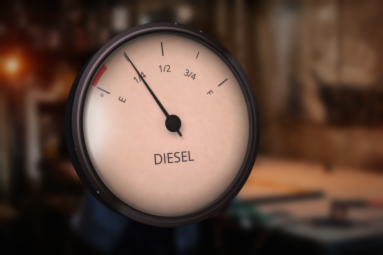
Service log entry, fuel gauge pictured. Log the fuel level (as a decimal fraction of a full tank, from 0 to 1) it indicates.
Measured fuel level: 0.25
